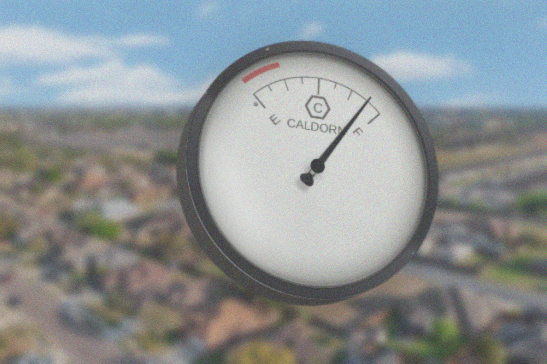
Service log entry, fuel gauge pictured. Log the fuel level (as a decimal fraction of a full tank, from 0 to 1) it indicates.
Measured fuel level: 0.875
